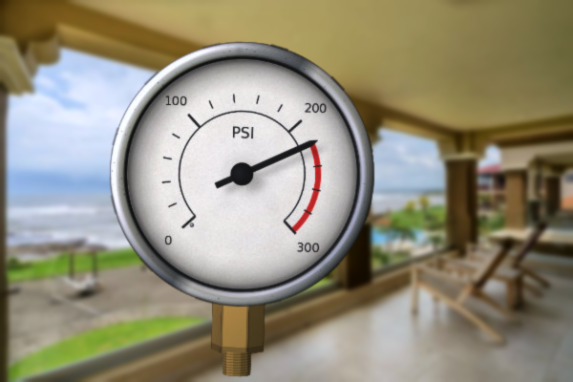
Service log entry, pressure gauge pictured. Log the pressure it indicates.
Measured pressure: 220 psi
